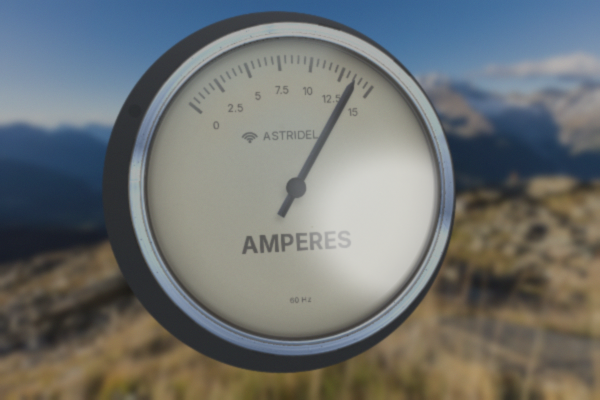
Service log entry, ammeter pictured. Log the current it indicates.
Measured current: 13.5 A
